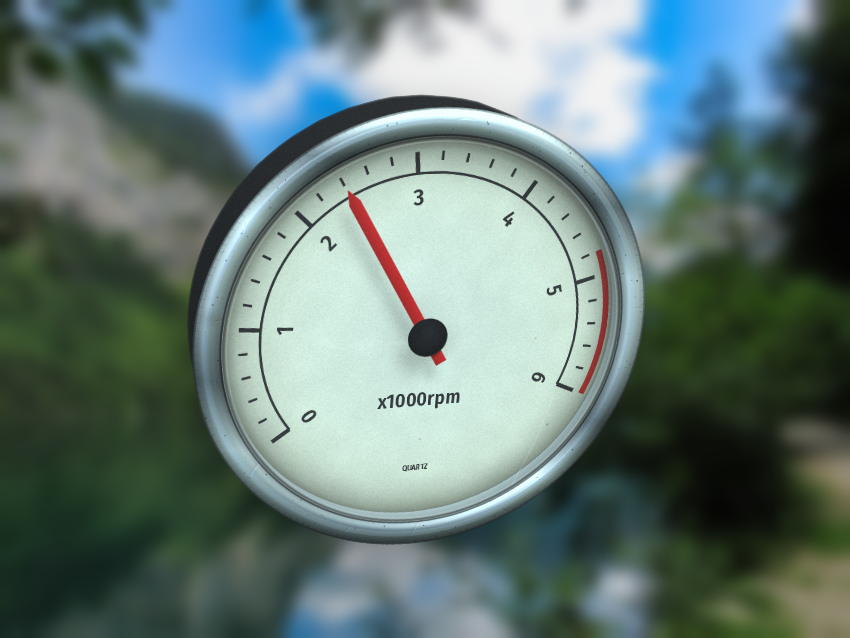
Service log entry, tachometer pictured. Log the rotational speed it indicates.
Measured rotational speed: 2400 rpm
